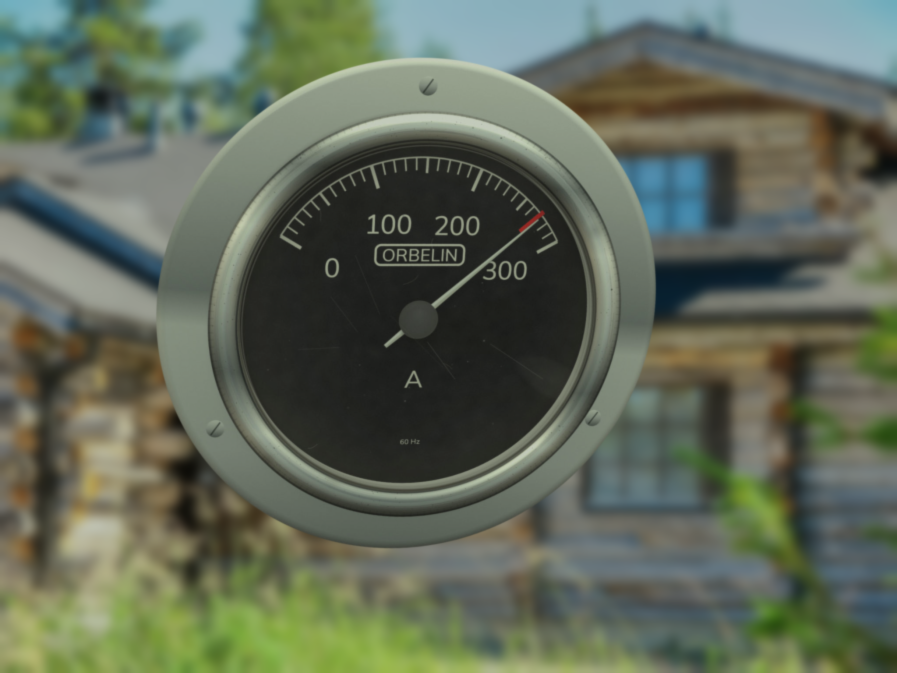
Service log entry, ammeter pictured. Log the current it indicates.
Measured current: 270 A
